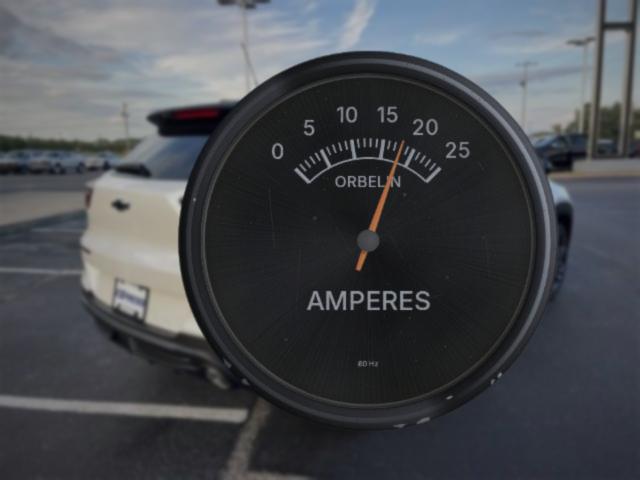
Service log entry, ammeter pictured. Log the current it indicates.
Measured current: 18 A
